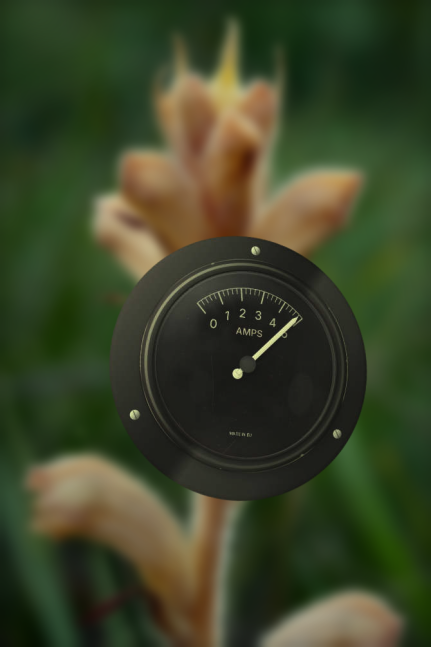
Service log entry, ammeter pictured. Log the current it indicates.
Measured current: 4.8 A
